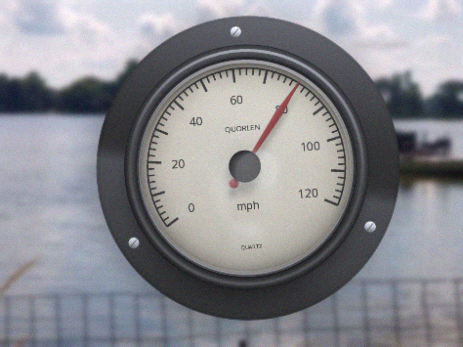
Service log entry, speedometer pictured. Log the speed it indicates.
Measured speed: 80 mph
